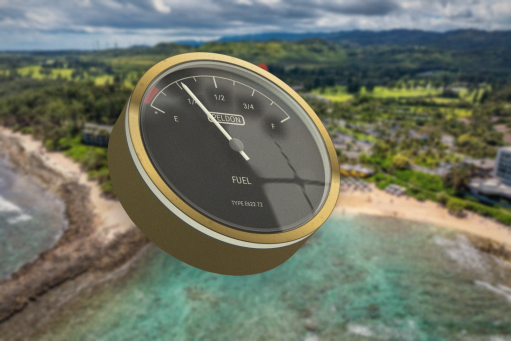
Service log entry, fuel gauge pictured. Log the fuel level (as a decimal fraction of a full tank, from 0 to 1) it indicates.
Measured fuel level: 0.25
